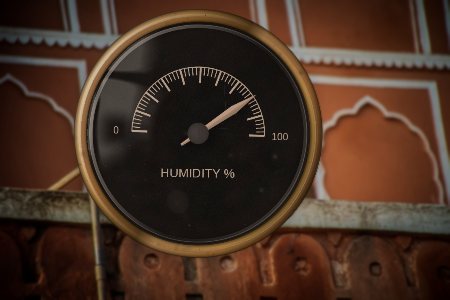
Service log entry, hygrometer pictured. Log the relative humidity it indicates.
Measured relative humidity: 80 %
